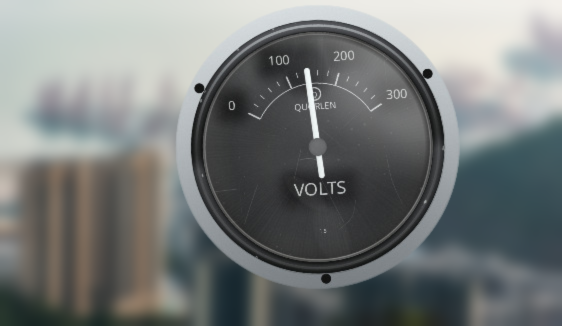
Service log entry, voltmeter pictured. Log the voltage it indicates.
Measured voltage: 140 V
